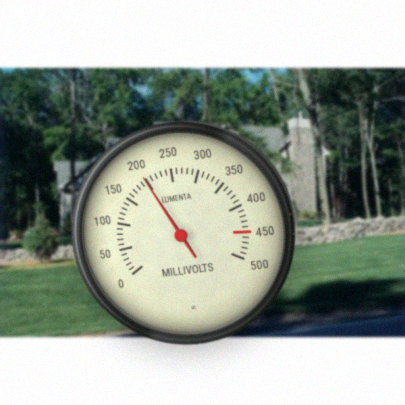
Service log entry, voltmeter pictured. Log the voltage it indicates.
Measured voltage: 200 mV
